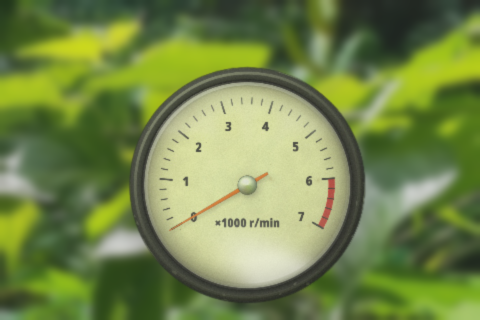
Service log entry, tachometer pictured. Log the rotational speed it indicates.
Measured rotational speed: 0 rpm
